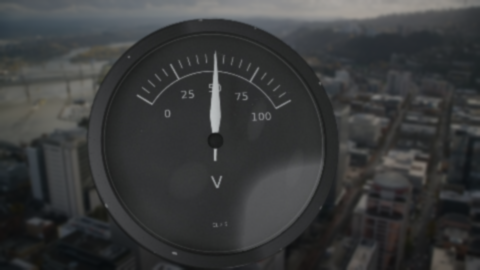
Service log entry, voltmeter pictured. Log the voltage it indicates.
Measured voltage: 50 V
